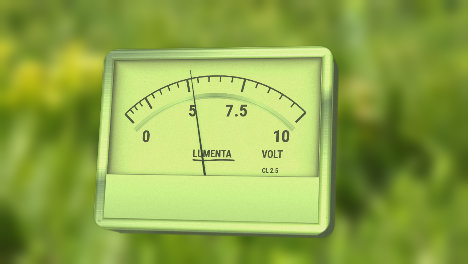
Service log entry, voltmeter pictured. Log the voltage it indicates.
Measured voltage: 5.25 V
